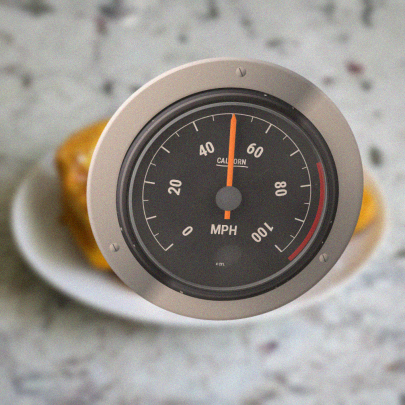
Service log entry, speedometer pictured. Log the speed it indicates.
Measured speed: 50 mph
